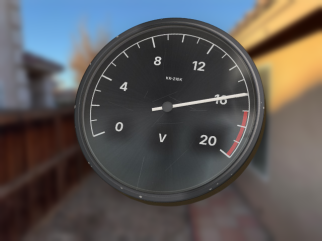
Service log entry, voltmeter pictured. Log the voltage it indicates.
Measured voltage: 16 V
